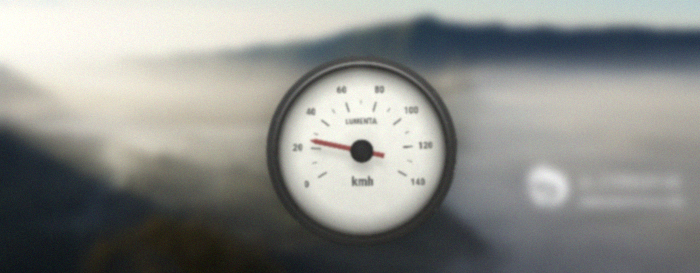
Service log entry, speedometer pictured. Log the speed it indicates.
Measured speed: 25 km/h
